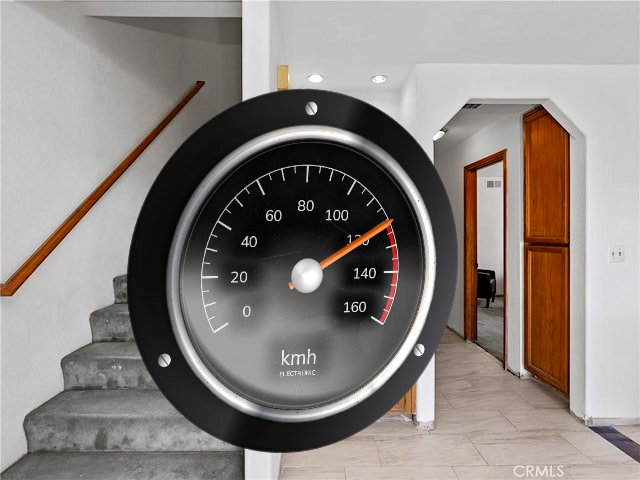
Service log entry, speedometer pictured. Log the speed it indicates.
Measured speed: 120 km/h
